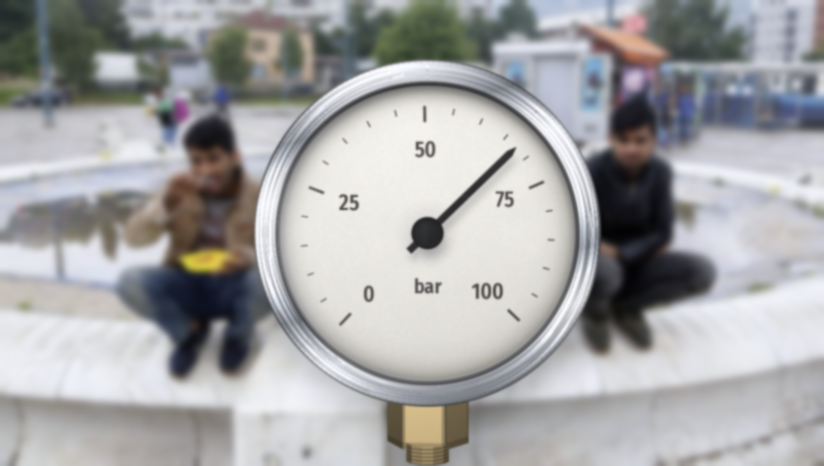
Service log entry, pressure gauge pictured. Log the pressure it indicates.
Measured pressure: 67.5 bar
